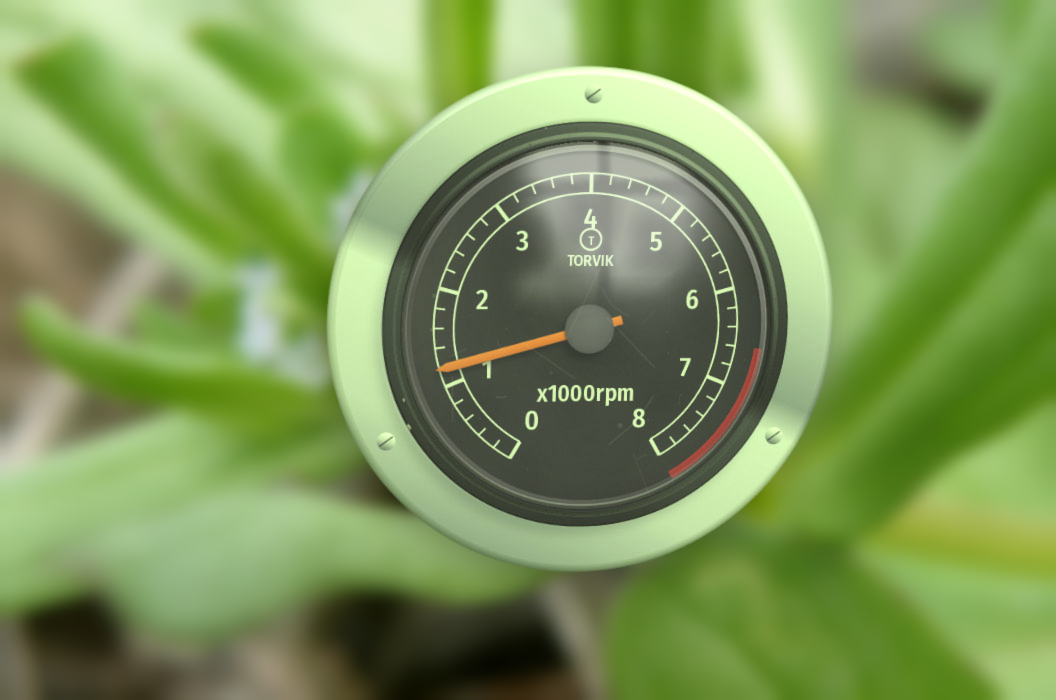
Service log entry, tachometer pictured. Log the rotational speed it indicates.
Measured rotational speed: 1200 rpm
